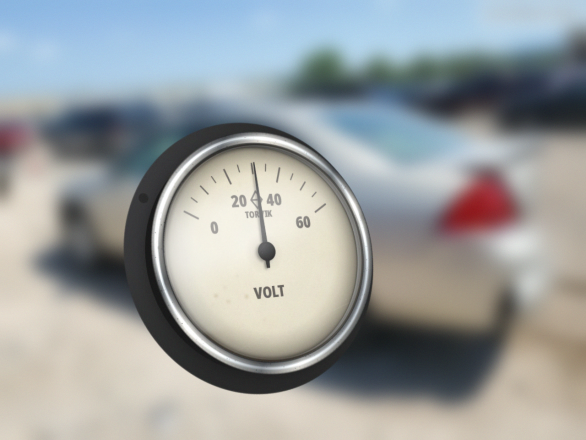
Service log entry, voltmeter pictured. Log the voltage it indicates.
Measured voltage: 30 V
